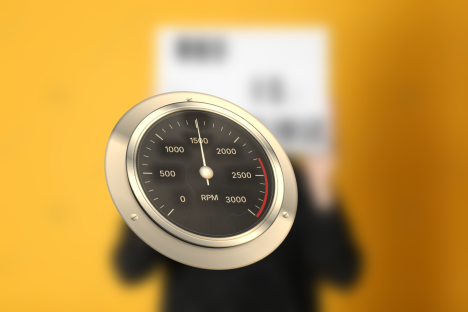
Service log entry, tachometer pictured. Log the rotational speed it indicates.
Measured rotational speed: 1500 rpm
